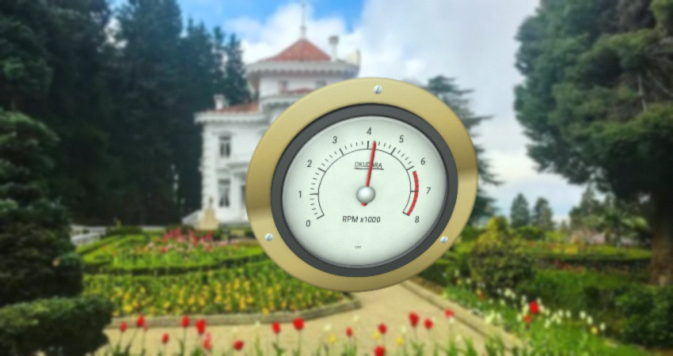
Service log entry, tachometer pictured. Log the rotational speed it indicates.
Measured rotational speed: 4200 rpm
